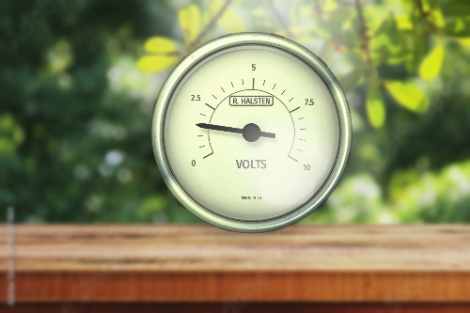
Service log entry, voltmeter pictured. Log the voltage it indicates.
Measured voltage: 1.5 V
